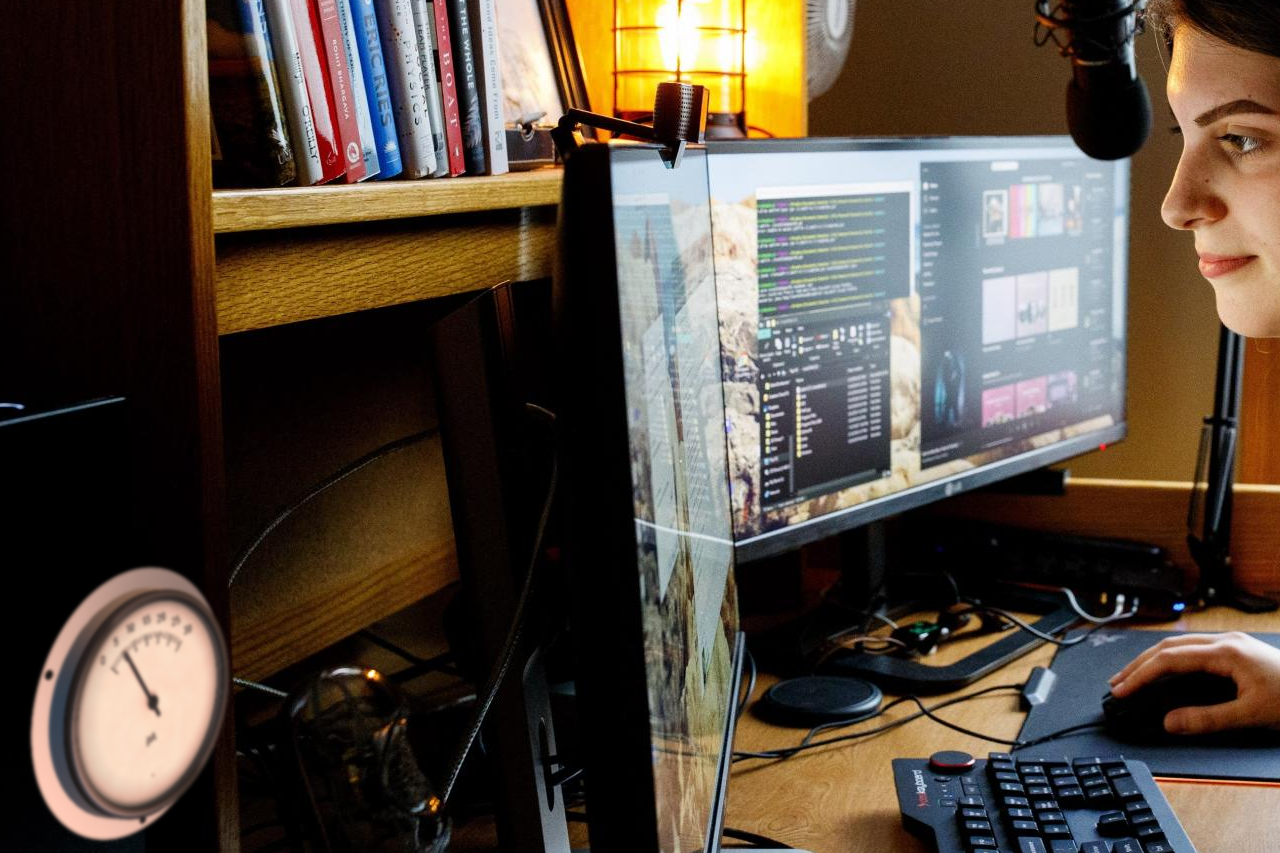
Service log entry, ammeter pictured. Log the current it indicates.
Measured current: 5 µA
